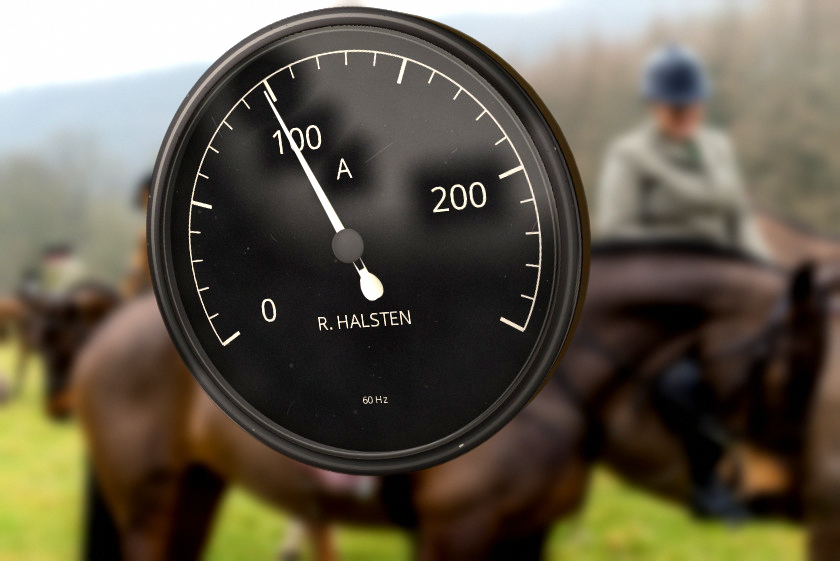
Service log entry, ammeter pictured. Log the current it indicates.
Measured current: 100 A
